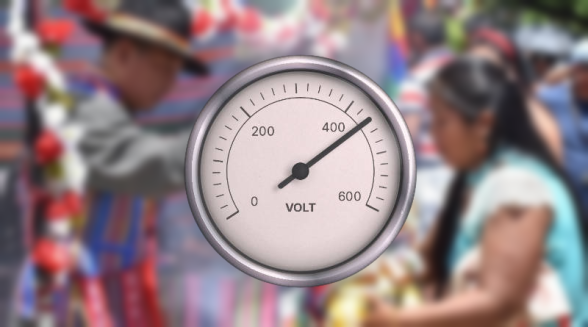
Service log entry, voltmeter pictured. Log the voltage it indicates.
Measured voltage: 440 V
